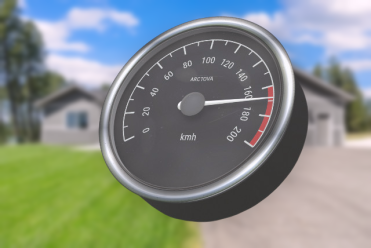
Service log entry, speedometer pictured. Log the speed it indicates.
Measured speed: 170 km/h
